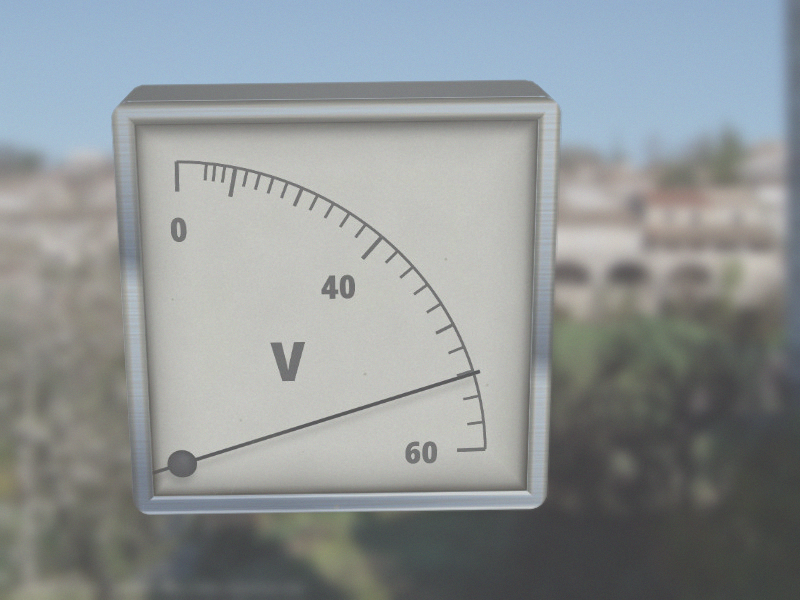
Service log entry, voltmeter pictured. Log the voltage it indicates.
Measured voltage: 54 V
